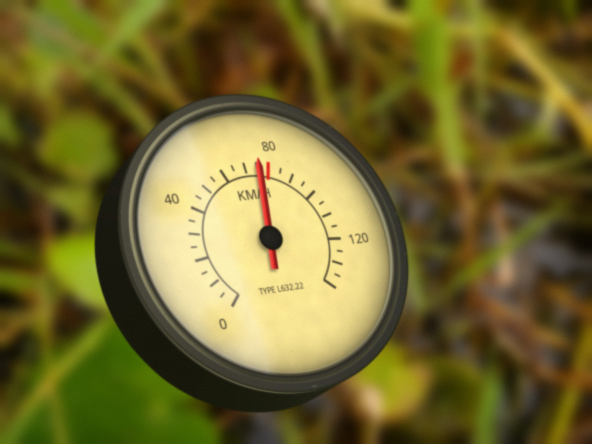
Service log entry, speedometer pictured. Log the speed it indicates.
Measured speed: 75 km/h
